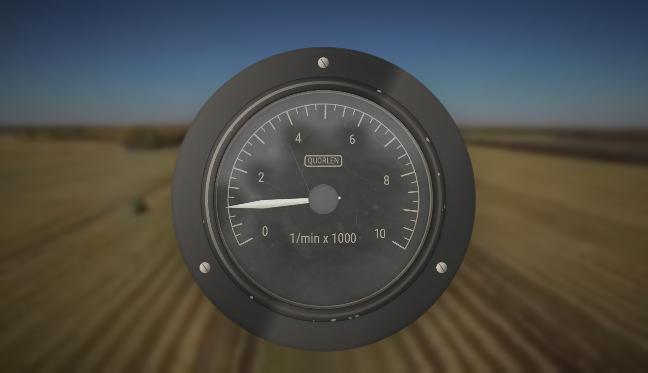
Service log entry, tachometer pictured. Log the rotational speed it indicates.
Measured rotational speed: 1000 rpm
